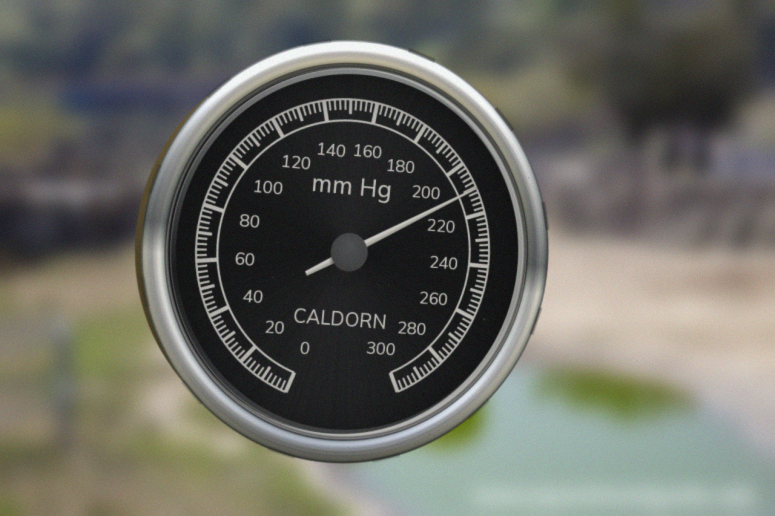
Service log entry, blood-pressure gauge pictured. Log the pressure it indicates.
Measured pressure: 210 mmHg
